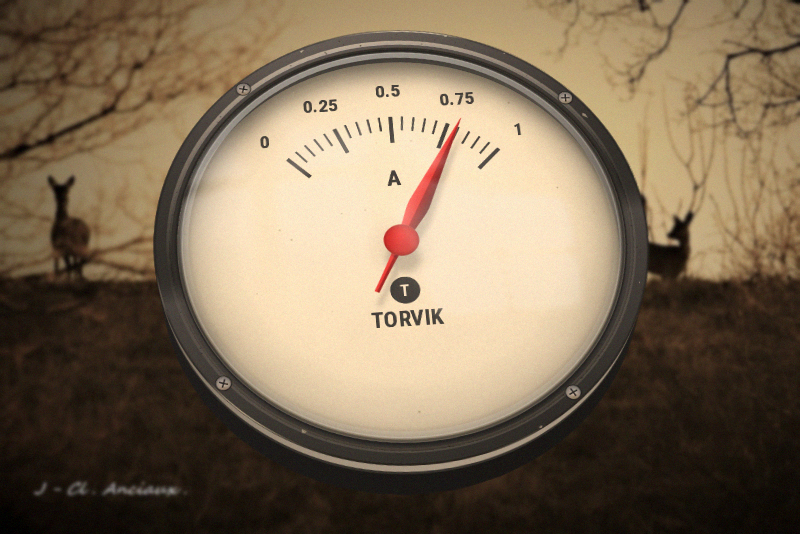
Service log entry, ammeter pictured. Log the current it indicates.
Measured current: 0.8 A
